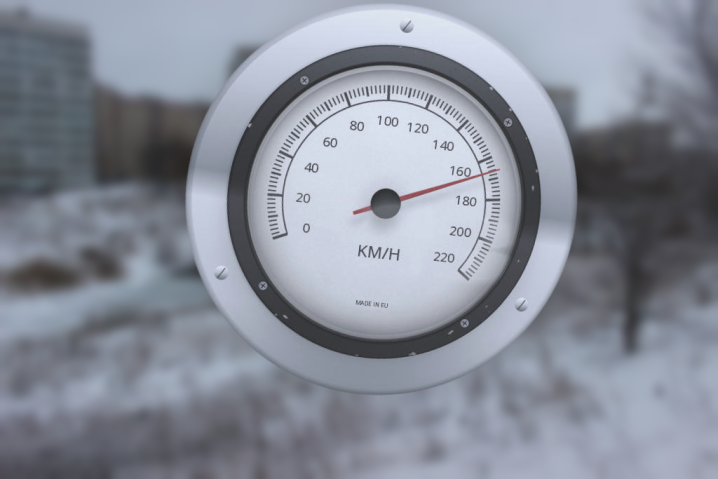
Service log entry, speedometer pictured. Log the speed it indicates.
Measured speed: 166 km/h
